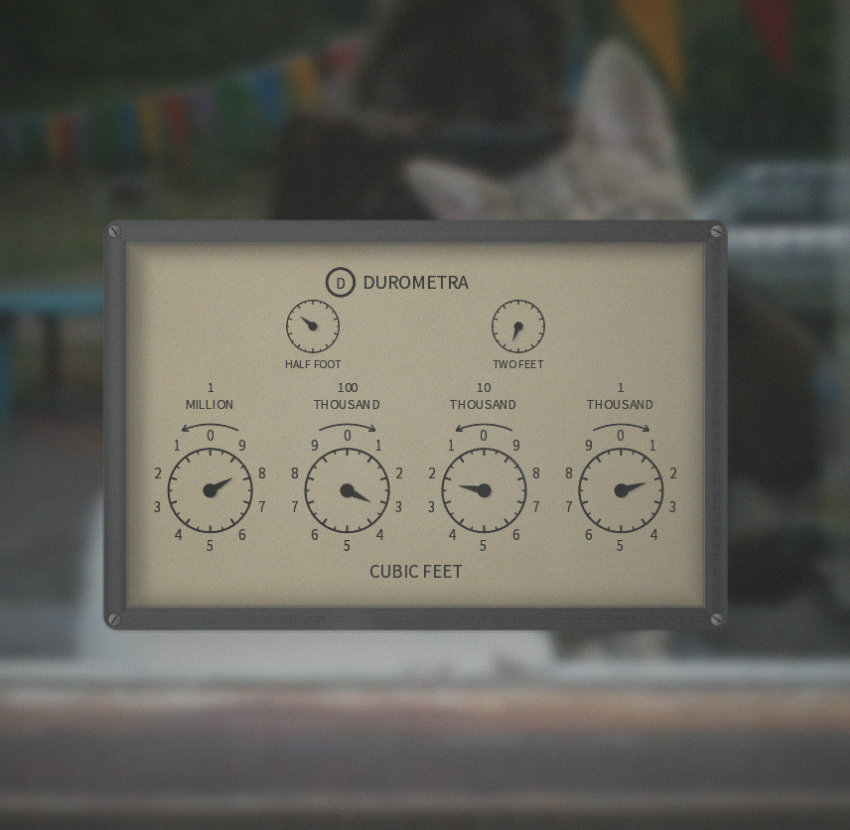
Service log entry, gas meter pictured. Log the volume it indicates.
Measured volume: 832200 ft³
